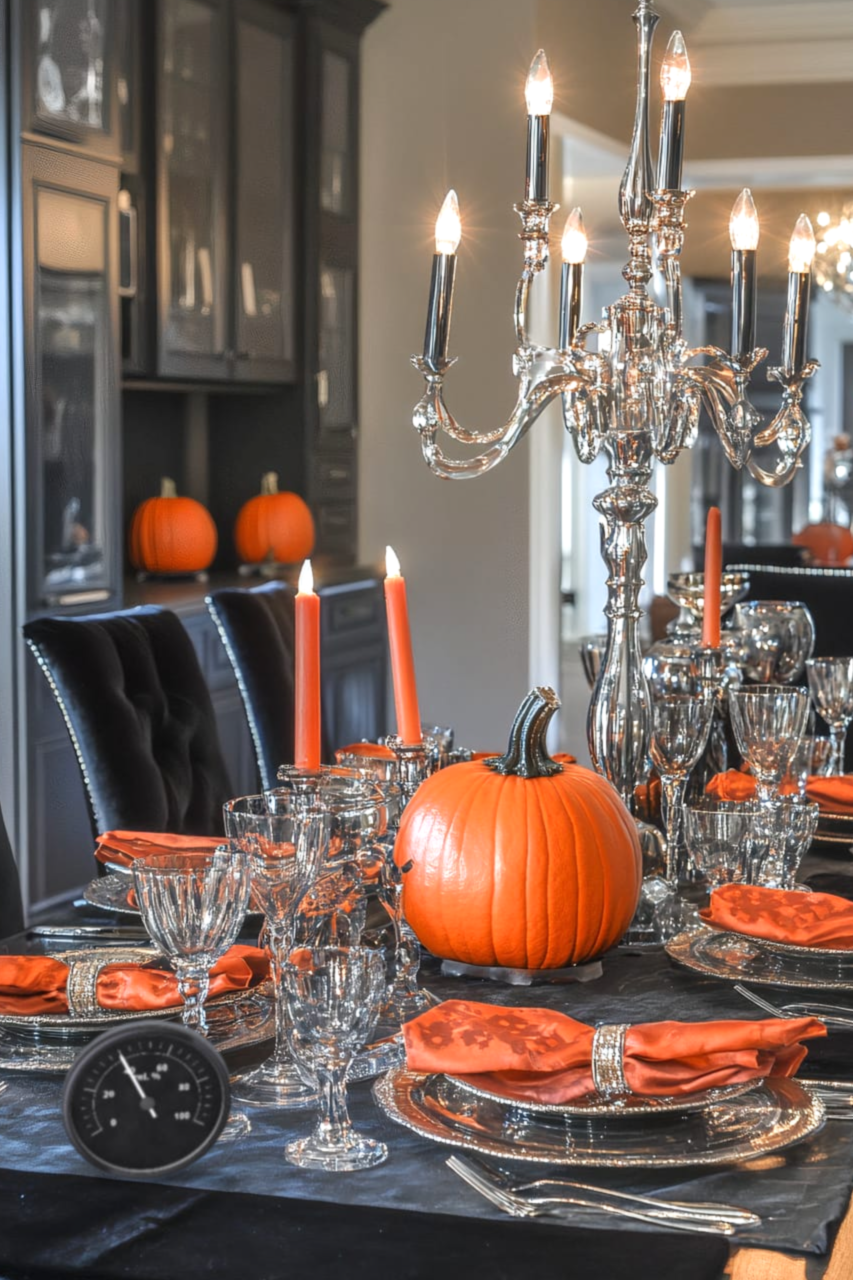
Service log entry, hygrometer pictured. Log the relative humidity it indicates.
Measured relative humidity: 40 %
